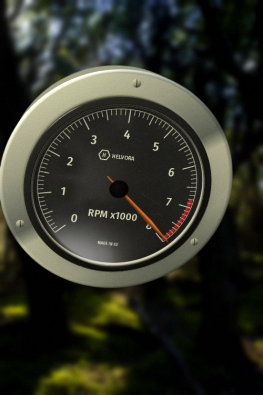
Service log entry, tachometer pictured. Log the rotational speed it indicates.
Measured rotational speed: 7900 rpm
